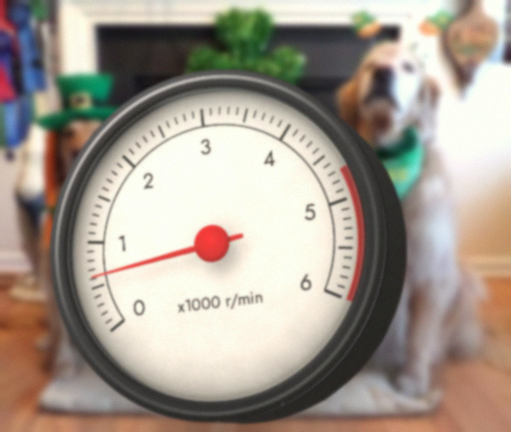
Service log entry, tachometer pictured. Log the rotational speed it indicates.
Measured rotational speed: 600 rpm
